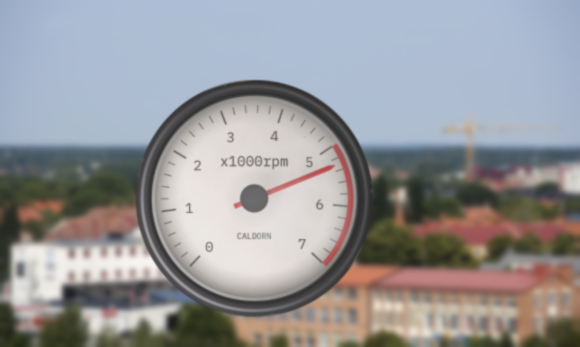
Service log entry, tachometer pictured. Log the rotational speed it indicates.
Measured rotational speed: 5300 rpm
